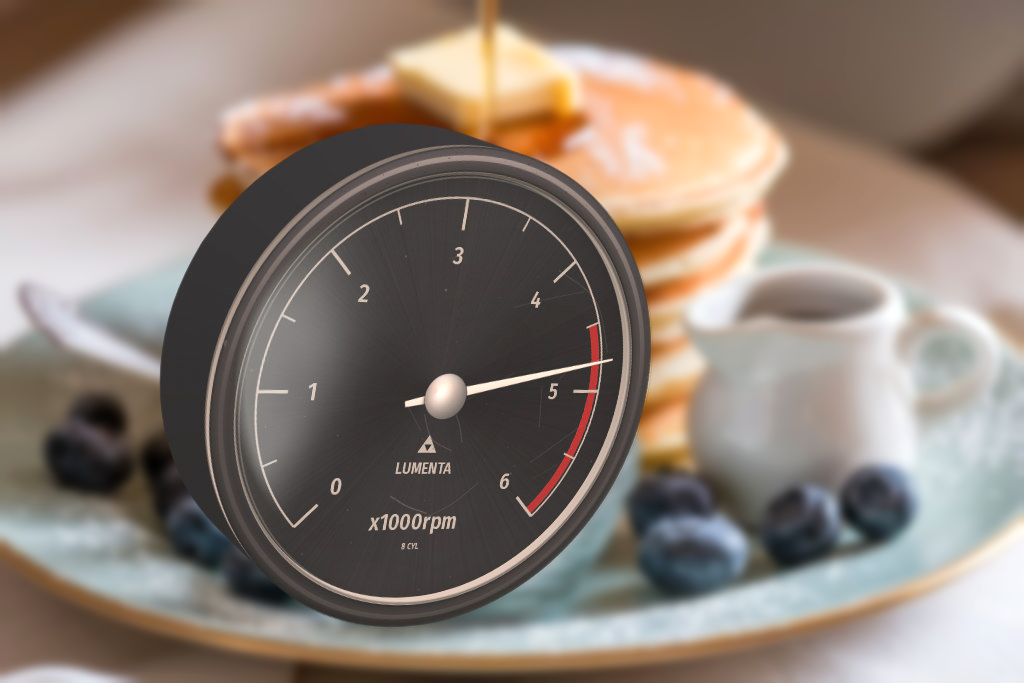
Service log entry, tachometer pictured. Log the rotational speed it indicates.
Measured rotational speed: 4750 rpm
